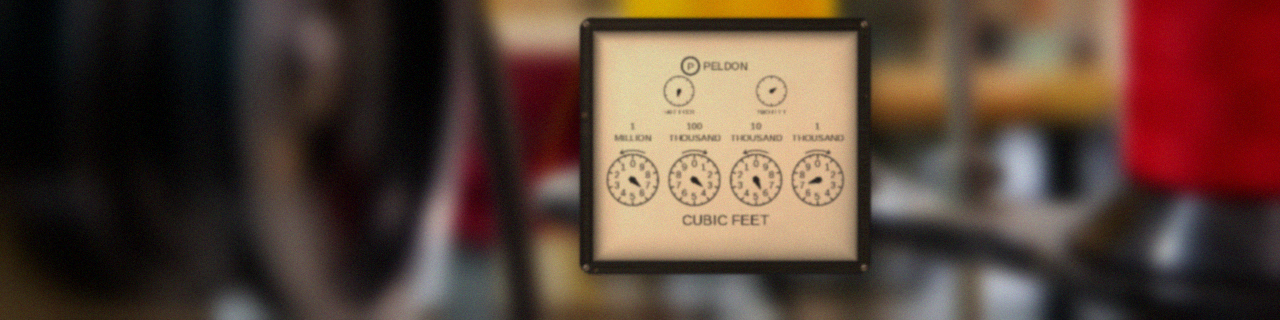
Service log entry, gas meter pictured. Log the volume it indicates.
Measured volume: 635700 ft³
